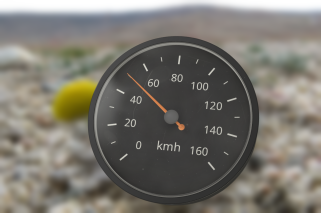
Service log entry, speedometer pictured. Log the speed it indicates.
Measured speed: 50 km/h
